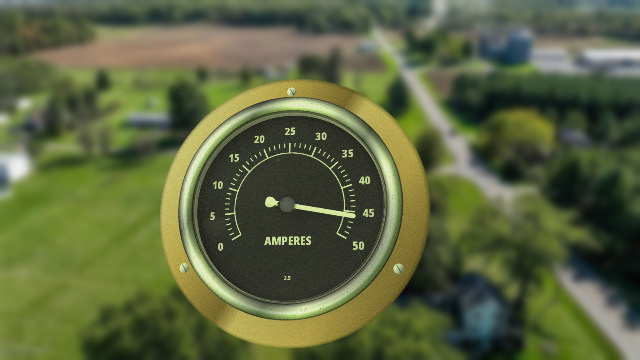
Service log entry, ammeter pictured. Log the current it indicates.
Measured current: 46 A
